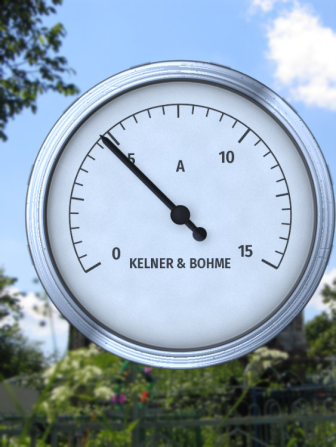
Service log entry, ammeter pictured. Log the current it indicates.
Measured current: 4.75 A
